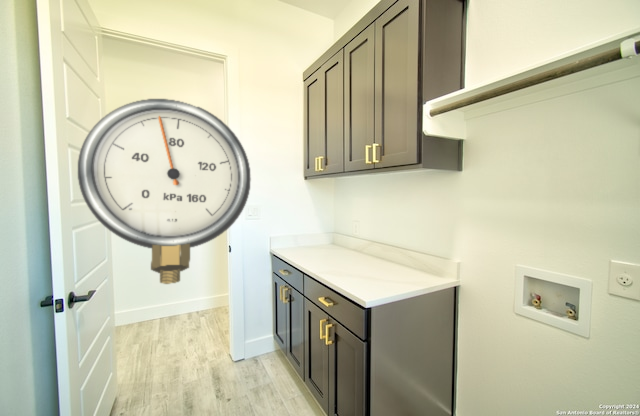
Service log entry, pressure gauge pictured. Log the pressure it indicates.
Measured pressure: 70 kPa
